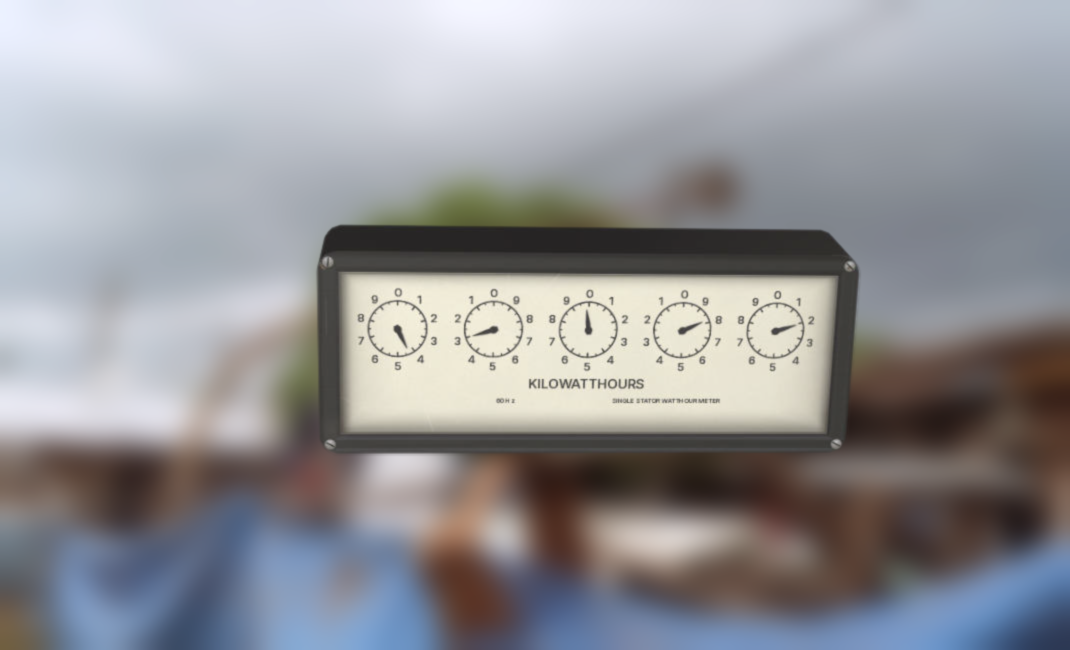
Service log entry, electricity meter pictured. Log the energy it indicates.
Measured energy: 42982 kWh
